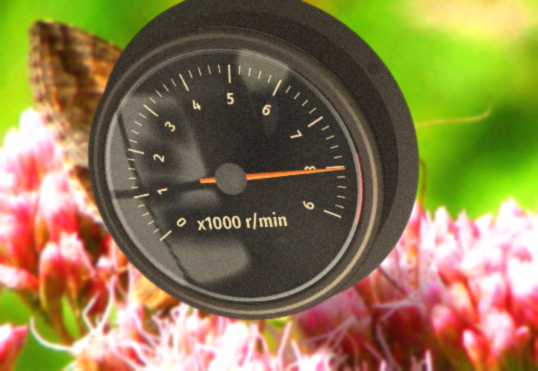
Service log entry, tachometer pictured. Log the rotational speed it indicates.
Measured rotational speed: 8000 rpm
